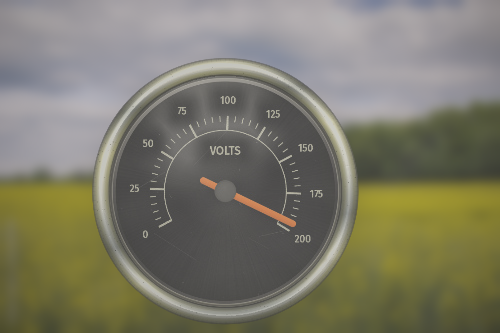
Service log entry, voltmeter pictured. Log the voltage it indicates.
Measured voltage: 195 V
